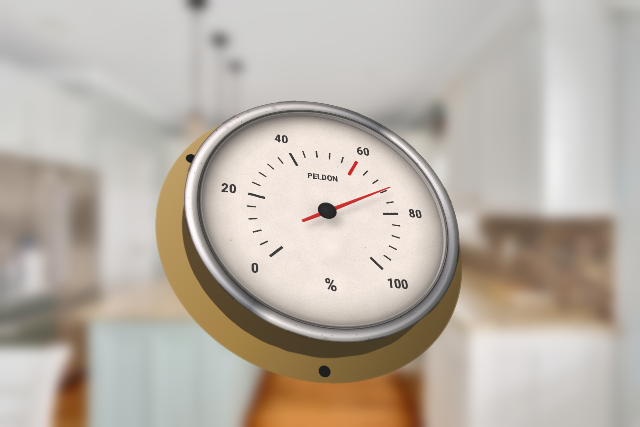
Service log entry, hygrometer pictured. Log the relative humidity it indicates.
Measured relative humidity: 72 %
